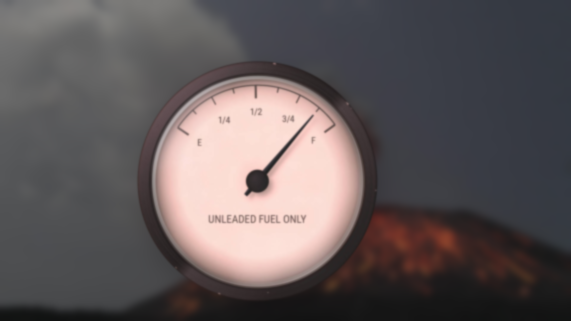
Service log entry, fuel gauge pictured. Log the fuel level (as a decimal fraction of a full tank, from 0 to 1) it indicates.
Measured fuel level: 0.875
